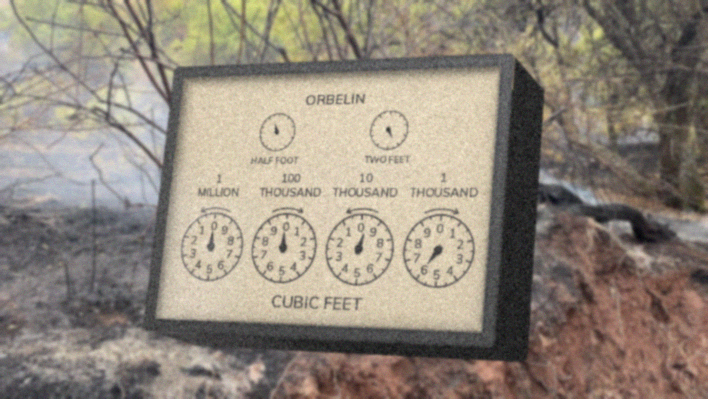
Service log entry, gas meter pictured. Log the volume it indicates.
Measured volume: 999600 ft³
